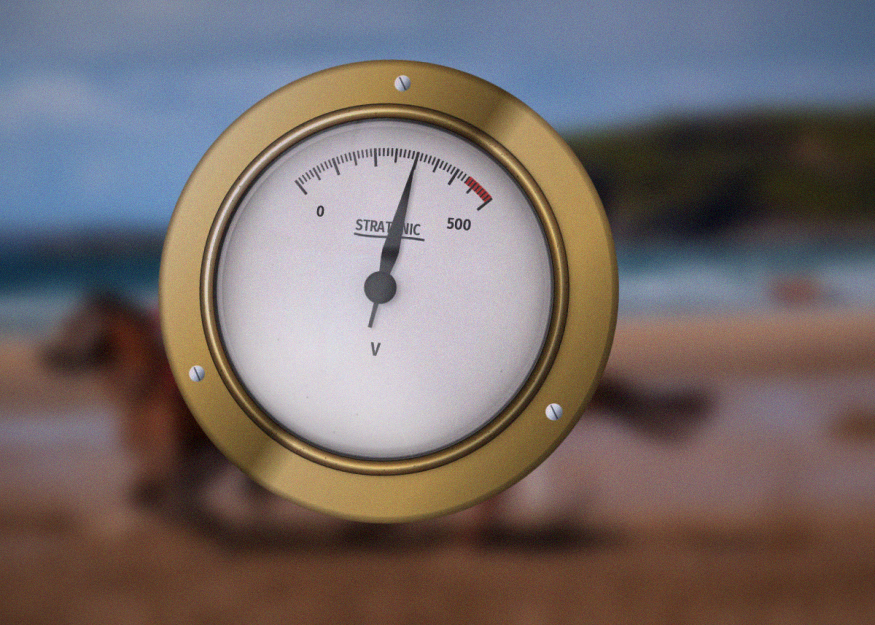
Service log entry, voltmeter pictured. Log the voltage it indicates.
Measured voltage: 300 V
